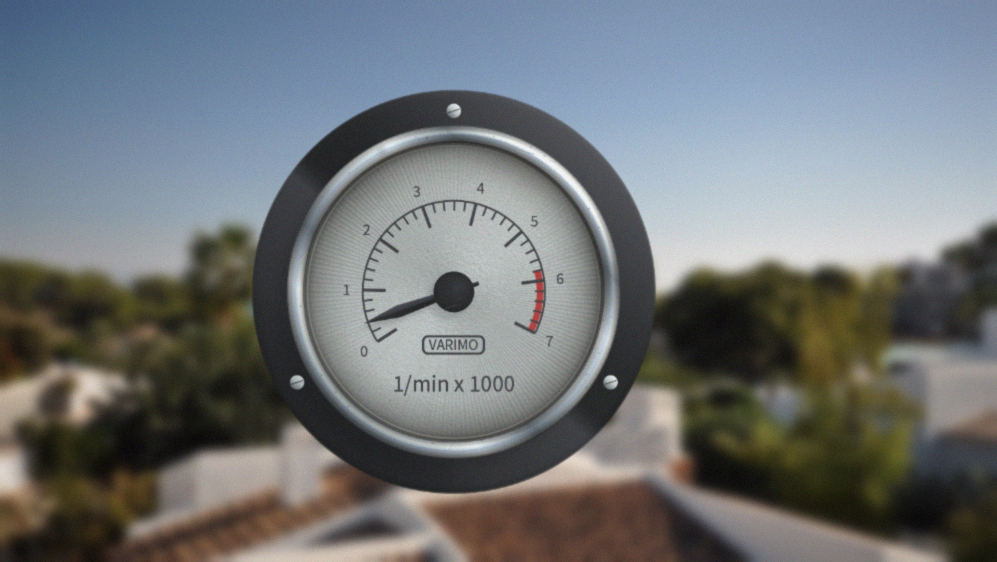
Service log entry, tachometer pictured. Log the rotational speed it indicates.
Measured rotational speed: 400 rpm
